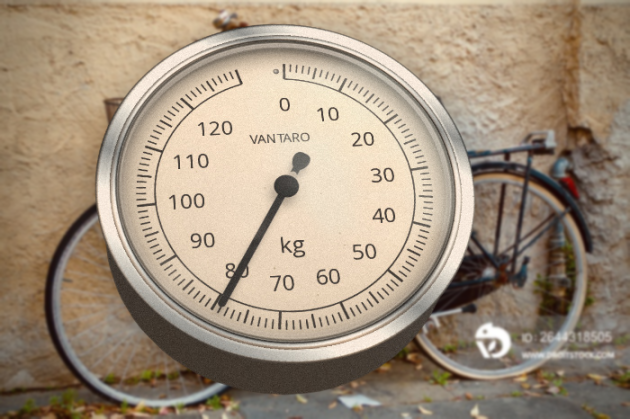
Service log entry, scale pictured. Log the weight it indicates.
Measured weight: 79 kg
